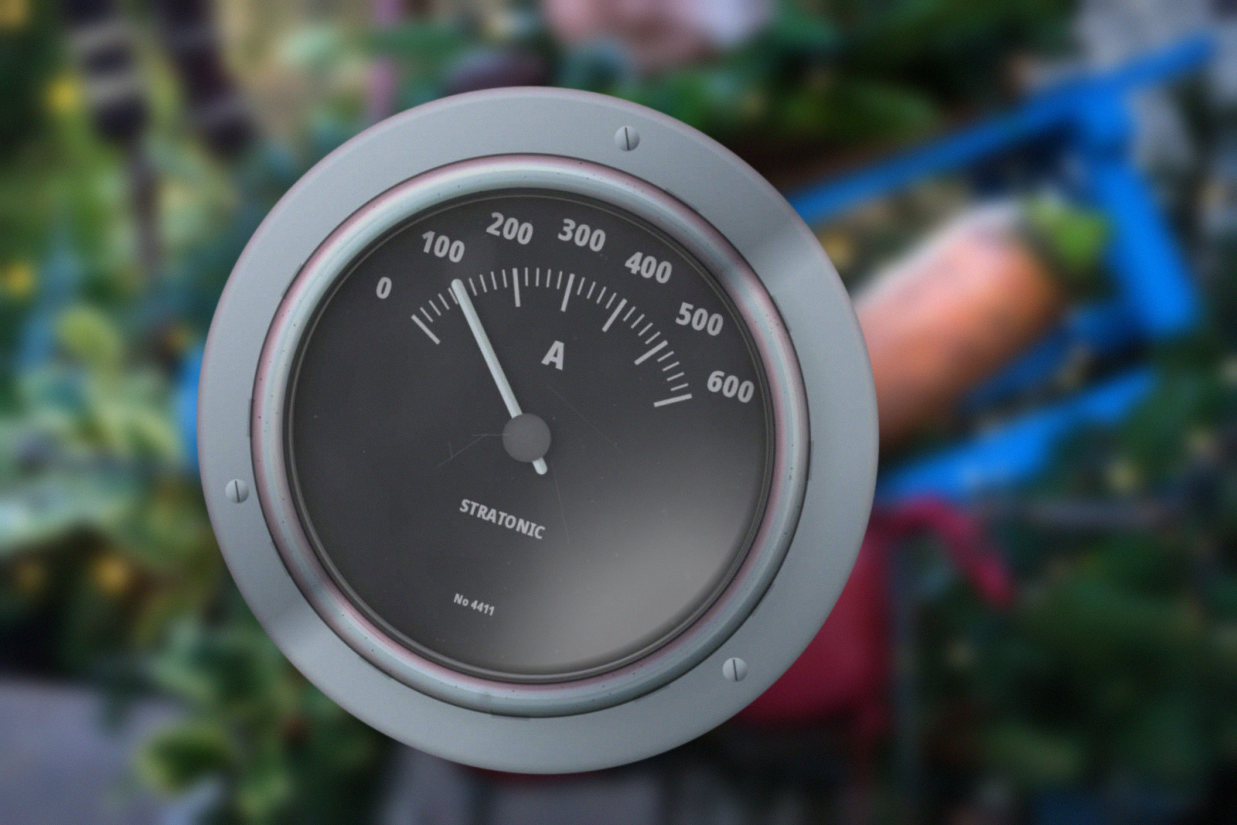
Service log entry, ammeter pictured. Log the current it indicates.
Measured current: 100 A
